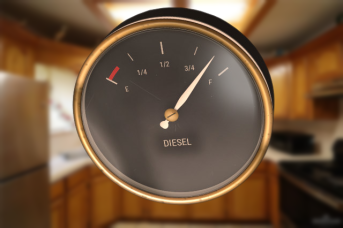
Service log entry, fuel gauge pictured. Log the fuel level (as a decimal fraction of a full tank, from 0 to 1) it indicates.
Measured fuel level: 0.875
